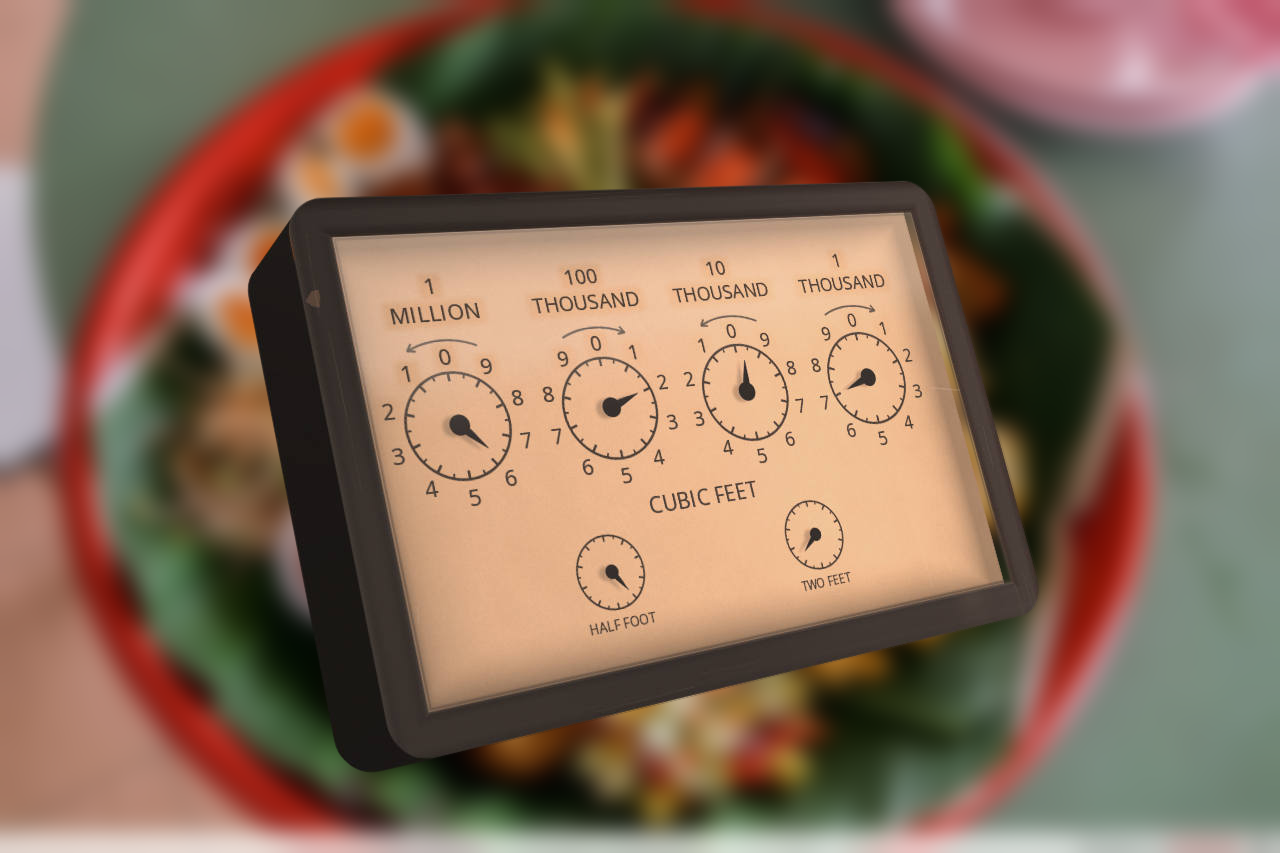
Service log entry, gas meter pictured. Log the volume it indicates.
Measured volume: 619700 ft³
